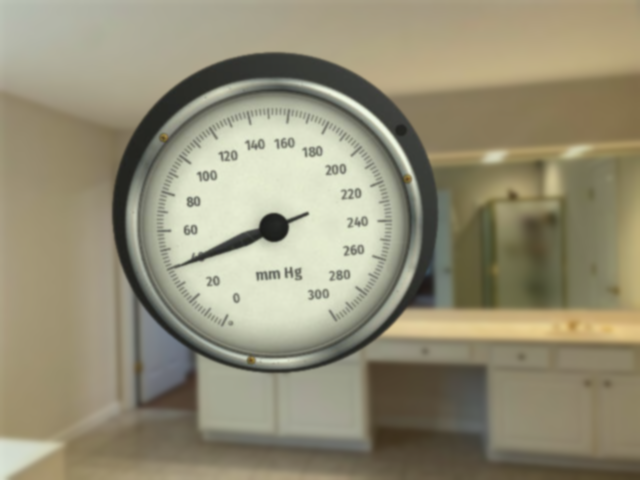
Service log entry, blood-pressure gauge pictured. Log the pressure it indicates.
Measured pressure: 40 mmHg
